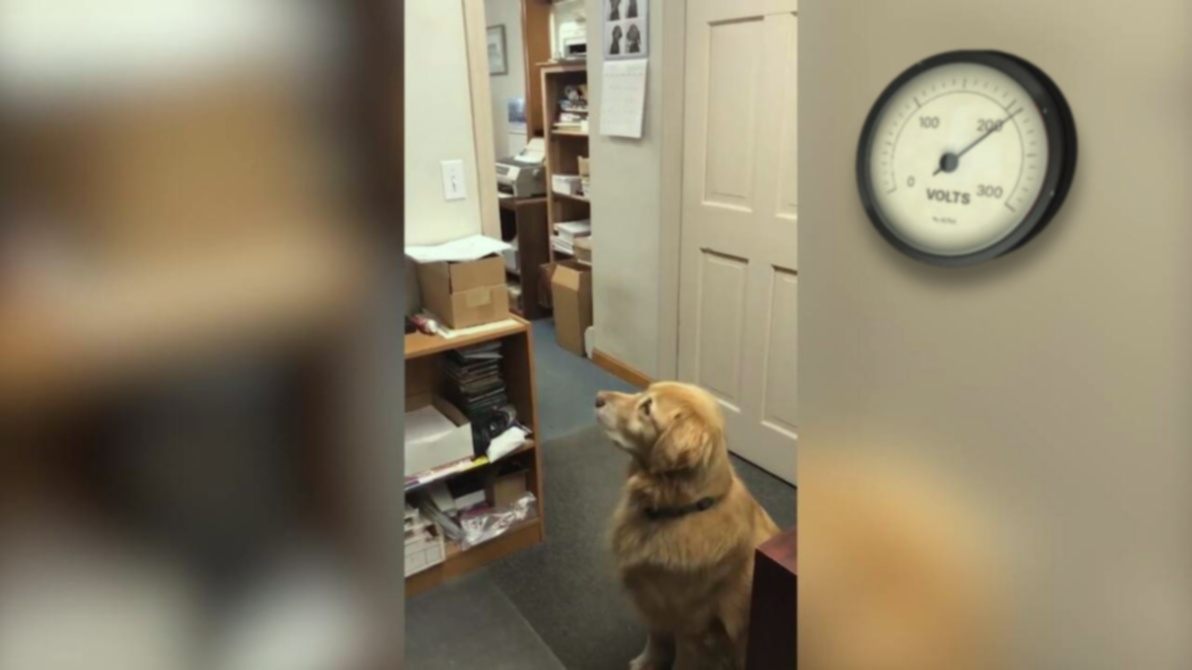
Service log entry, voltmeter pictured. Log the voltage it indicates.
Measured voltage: 210 V
